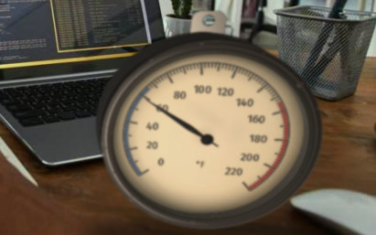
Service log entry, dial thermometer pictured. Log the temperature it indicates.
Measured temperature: 60 °F
